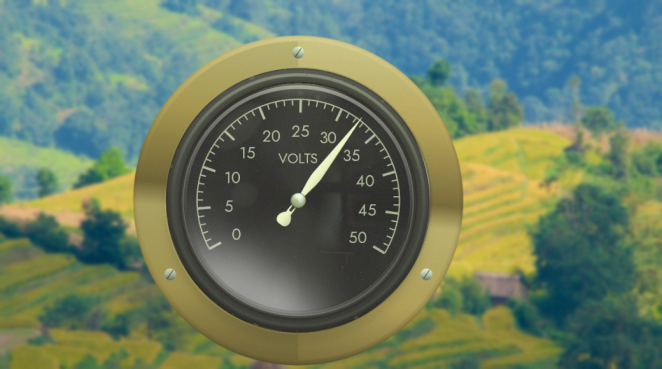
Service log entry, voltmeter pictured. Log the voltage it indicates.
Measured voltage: 32.5 V
